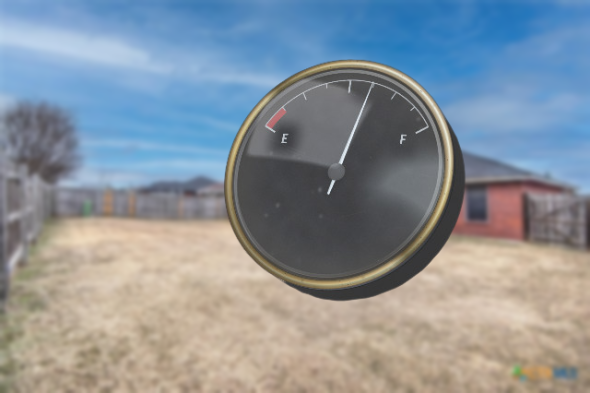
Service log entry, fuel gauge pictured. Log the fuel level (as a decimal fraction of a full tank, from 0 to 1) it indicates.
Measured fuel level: 0.625
